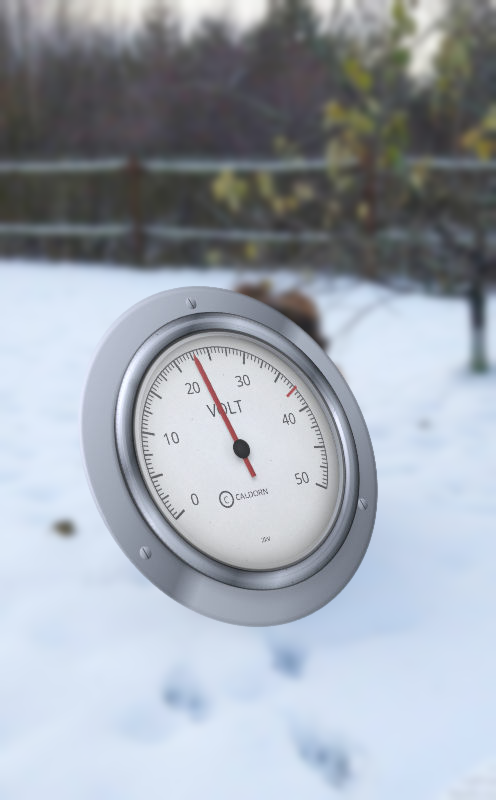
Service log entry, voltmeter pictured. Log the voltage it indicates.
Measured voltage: 22.5 V
